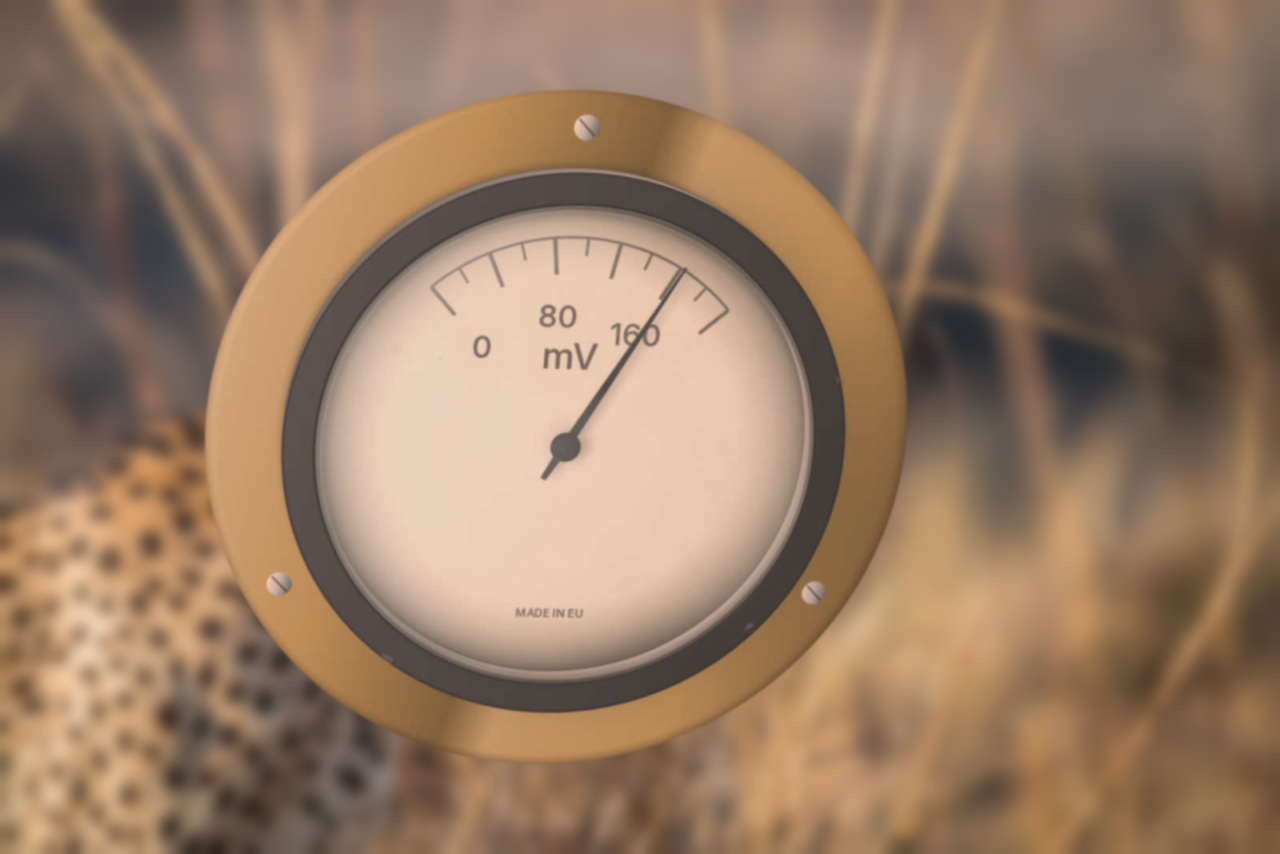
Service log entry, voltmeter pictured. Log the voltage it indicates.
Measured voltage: 160 mV
